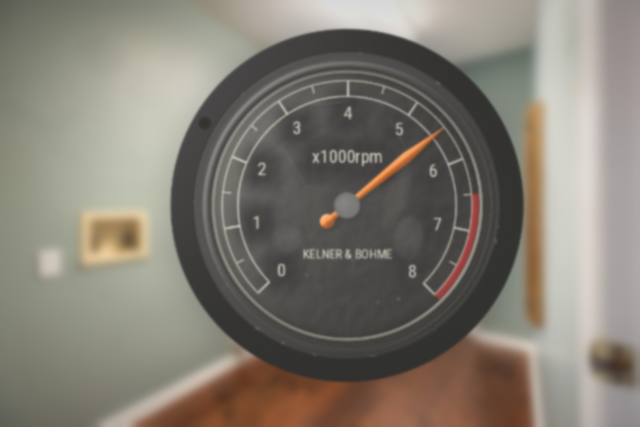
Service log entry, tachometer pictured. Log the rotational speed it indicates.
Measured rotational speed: 5500 rpm
